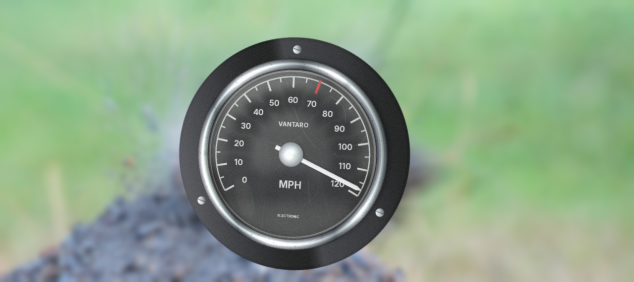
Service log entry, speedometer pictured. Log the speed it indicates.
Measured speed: 117.5 mph
